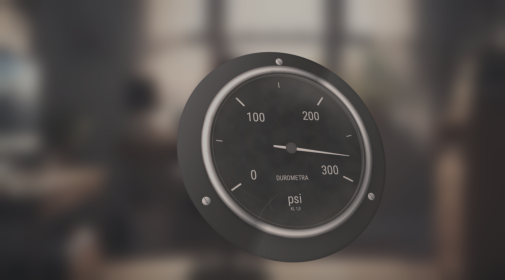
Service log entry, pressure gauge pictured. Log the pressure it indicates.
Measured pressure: 275 psi
